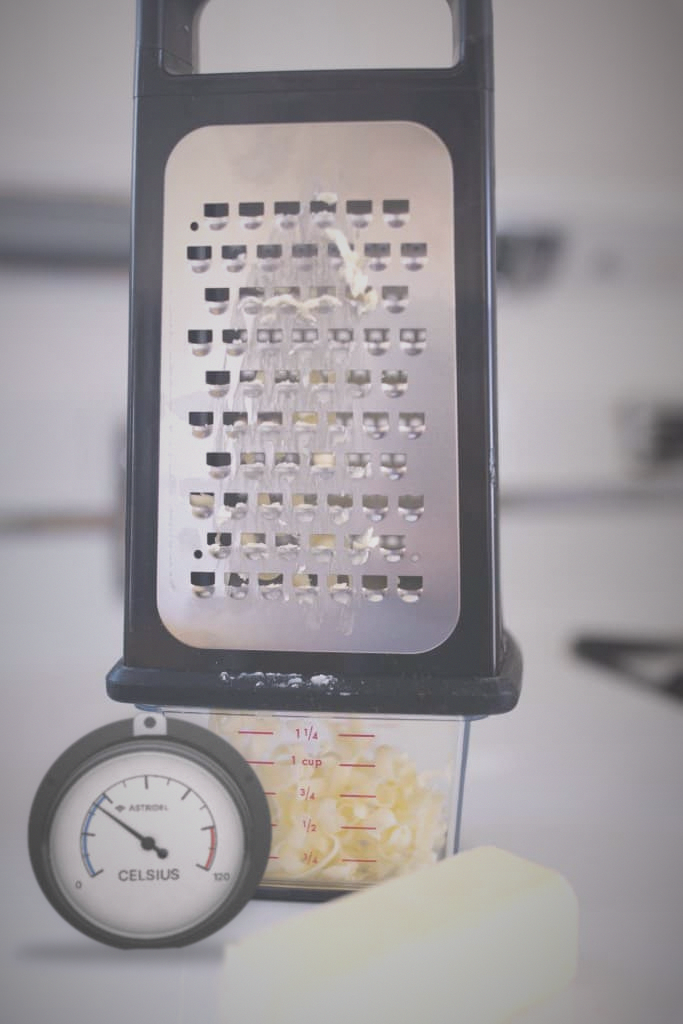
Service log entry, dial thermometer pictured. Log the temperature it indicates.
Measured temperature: 35 °C
